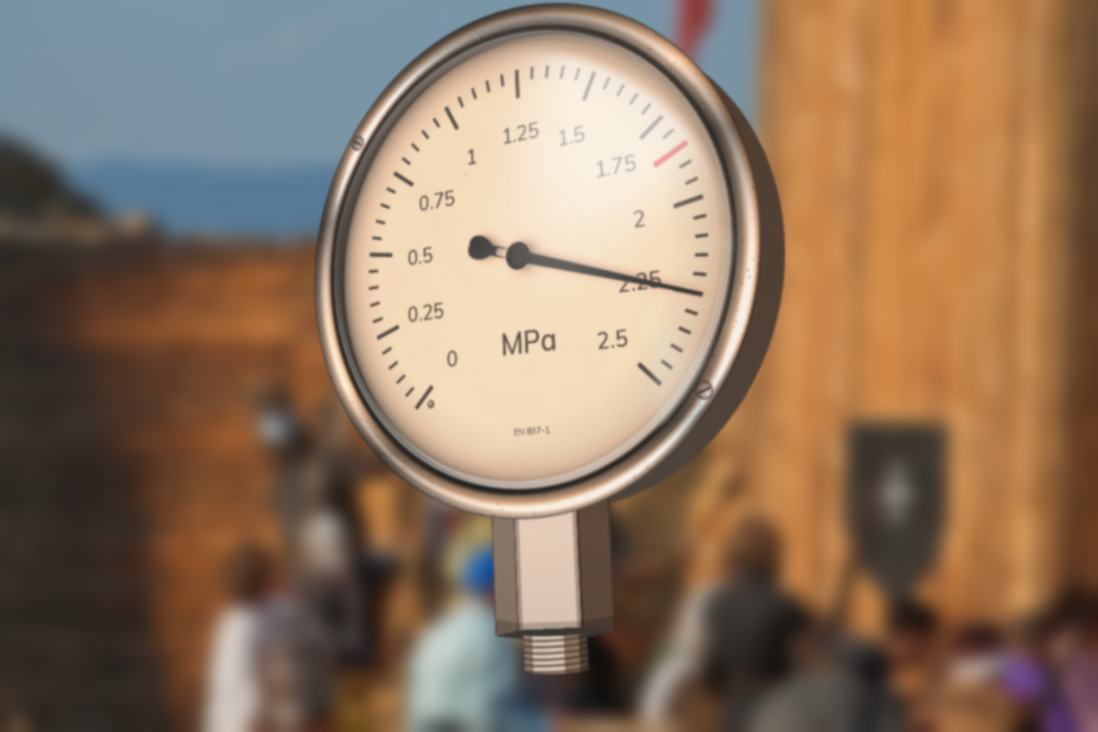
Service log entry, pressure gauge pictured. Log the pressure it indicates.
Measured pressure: 2.25 MPa
